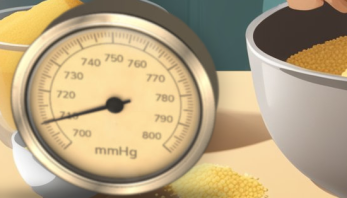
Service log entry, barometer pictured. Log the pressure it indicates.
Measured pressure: 710 mmHg
